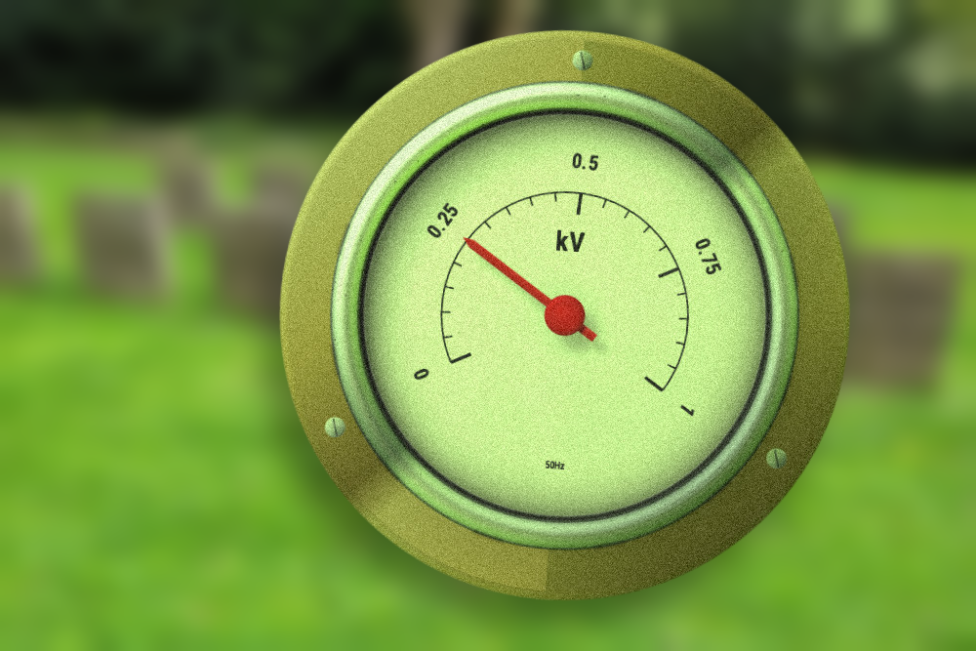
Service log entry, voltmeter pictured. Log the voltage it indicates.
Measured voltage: 0.25 kV
